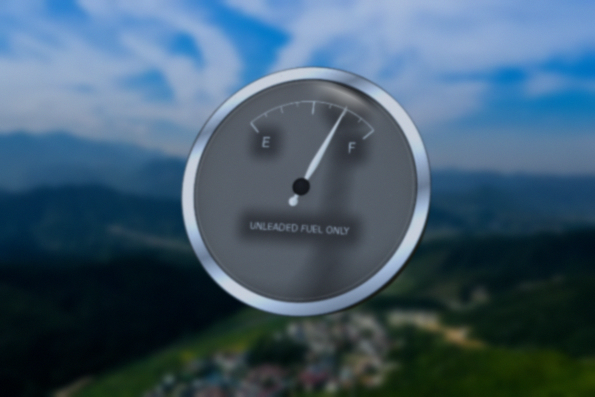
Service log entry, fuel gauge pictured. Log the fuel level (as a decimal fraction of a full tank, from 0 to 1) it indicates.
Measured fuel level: 0.75
